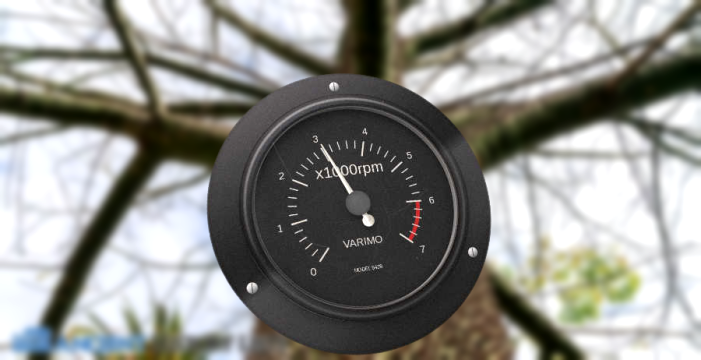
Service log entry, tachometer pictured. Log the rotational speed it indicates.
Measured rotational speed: 3000 rpm
